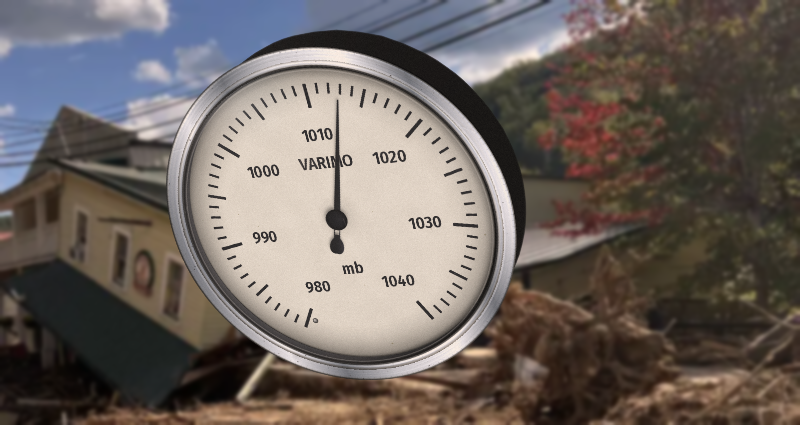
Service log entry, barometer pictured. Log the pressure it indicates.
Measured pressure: 1013 mbar
